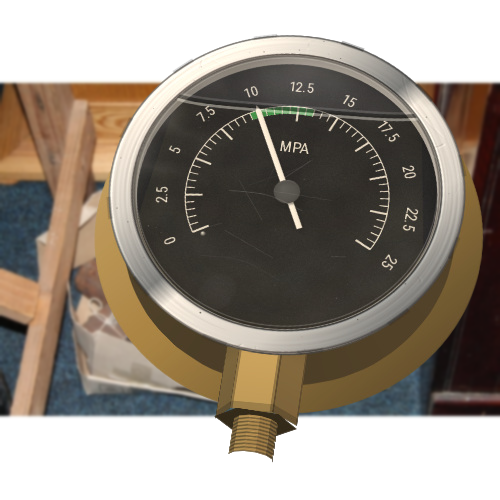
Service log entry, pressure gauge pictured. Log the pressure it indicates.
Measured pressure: 10 MPa
